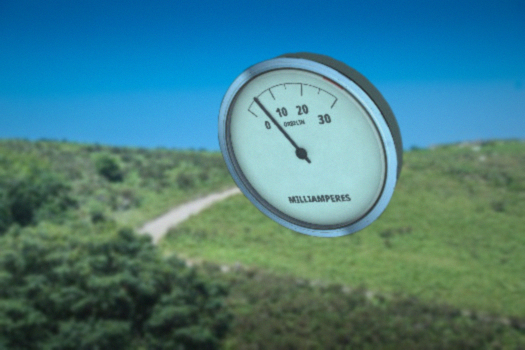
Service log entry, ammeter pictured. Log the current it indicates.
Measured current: 5 mA
